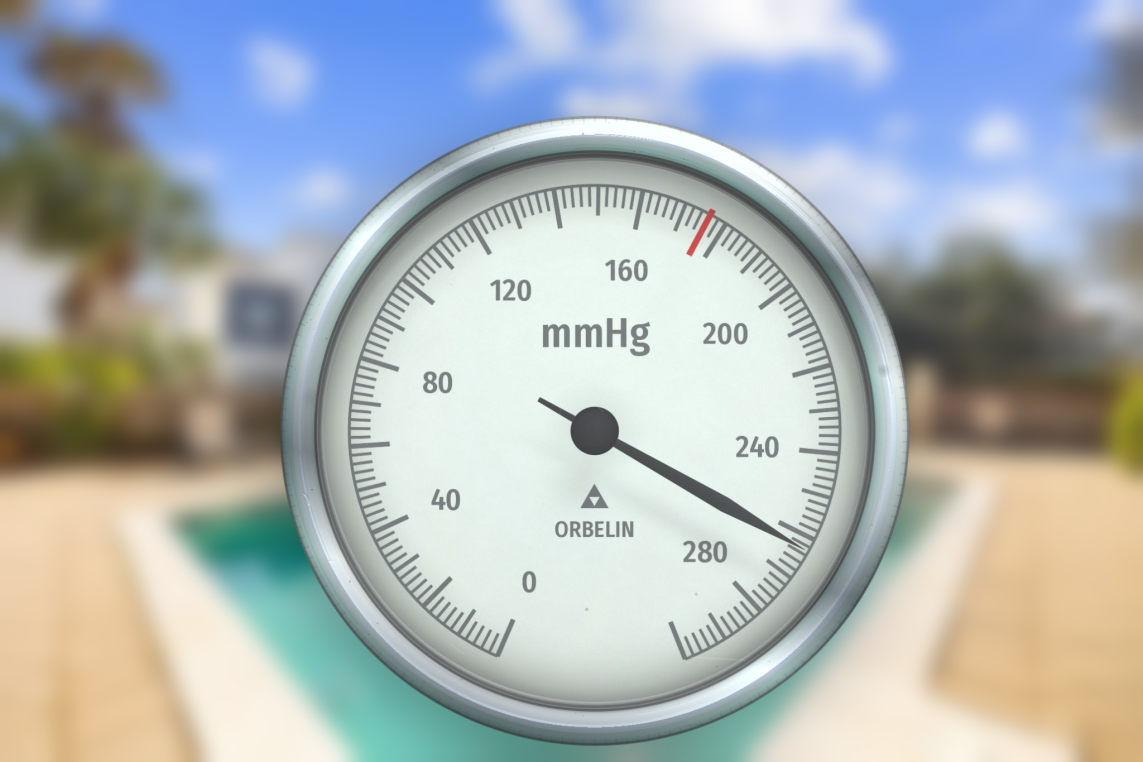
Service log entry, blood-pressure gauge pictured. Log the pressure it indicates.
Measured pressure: 263 mmHg
